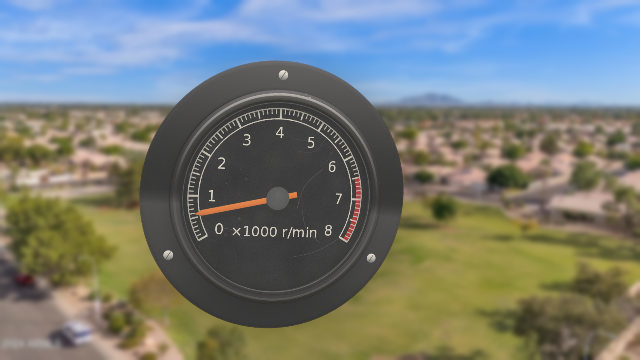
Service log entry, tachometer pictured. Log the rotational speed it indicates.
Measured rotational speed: 600 rpm
